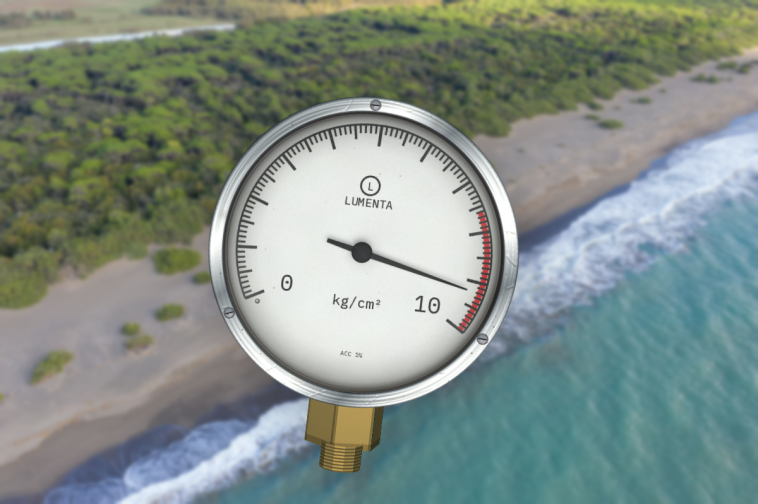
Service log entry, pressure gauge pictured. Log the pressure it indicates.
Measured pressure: 9.2 kg/cm²
